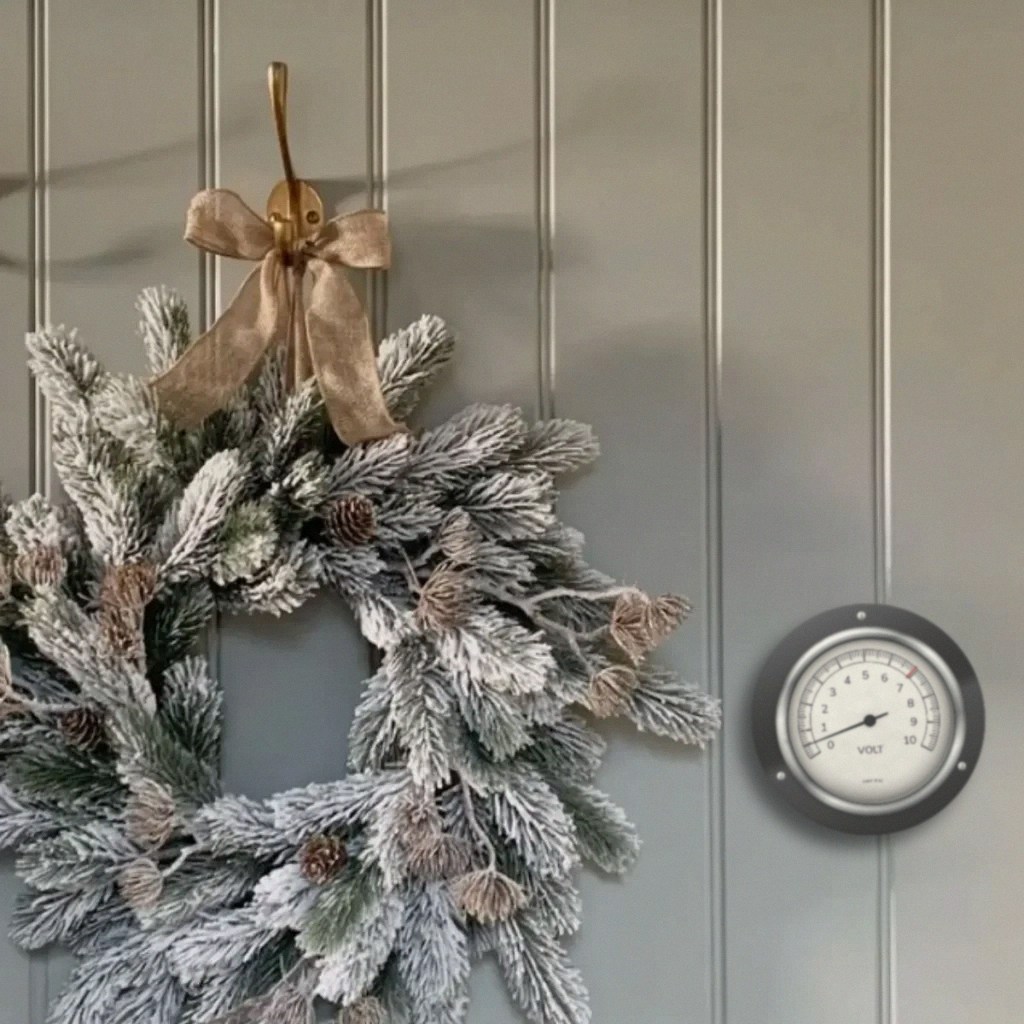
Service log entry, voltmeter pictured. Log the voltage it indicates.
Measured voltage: 0.5 V
